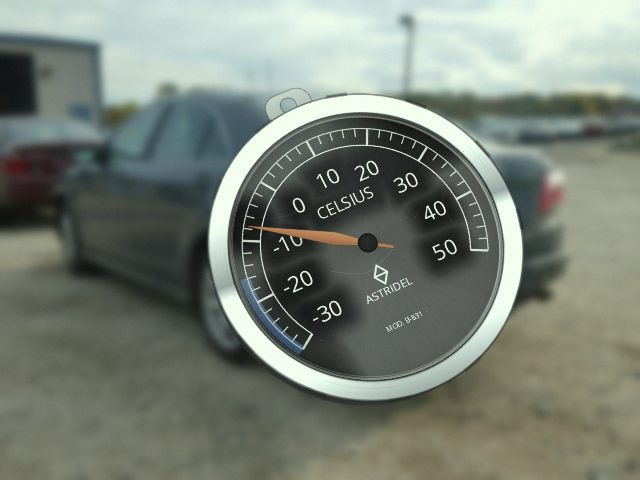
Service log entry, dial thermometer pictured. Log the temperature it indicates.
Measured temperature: -8 °C
